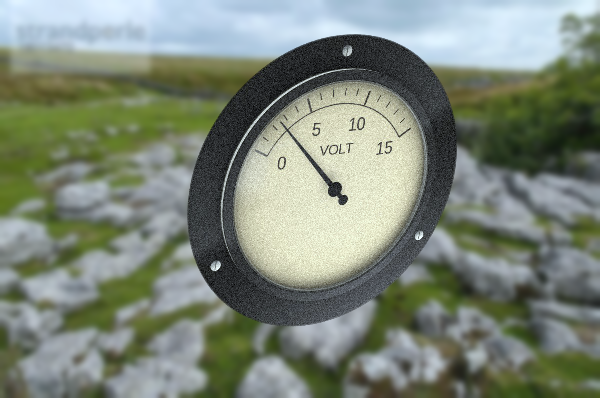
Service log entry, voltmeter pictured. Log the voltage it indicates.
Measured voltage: 2.5 V
